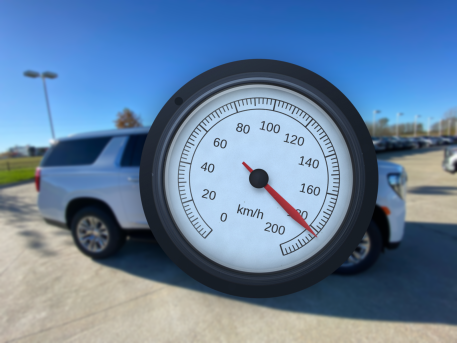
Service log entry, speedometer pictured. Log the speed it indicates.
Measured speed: 182 km/h
